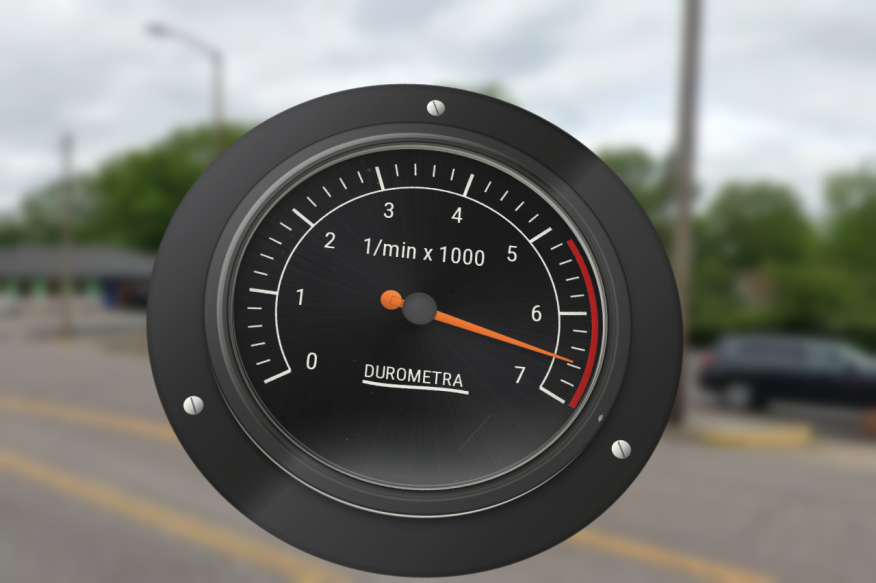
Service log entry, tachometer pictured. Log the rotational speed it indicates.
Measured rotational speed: 6600 rpm
